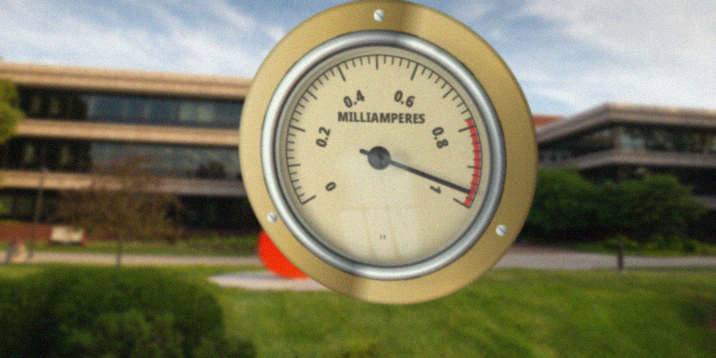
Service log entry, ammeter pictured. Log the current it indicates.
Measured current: 0.96 mA
